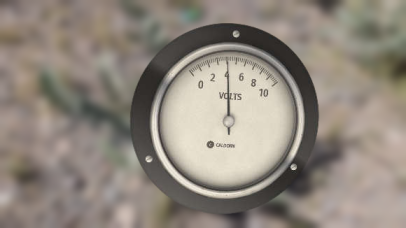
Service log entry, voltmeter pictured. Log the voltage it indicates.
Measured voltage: 4 V
